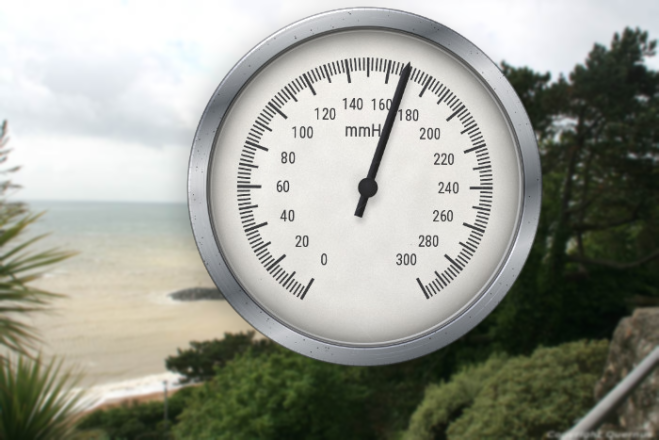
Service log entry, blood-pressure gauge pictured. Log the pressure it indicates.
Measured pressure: 168 mmHg
